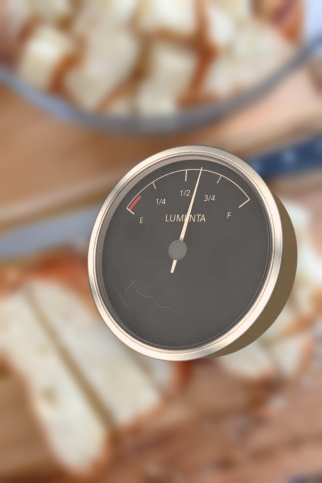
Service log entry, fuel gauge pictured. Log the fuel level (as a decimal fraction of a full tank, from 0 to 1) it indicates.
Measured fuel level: 0.625
